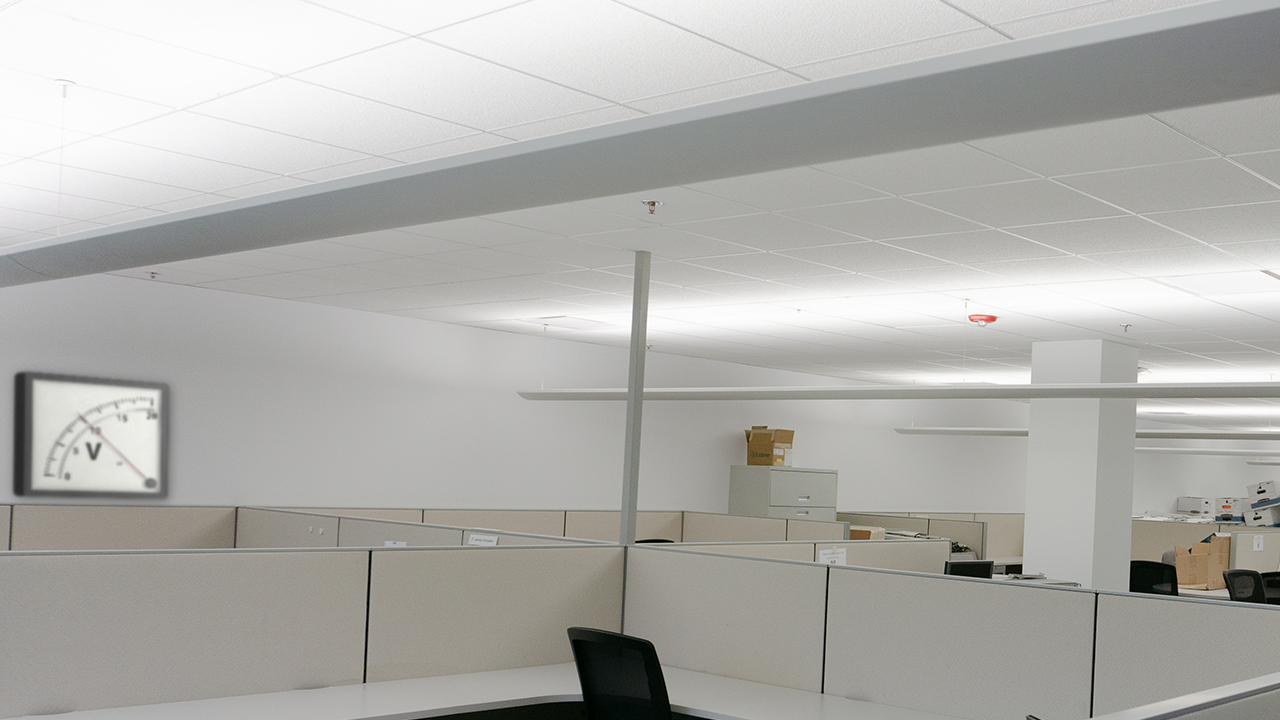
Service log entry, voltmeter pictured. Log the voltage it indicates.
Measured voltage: 10 V
